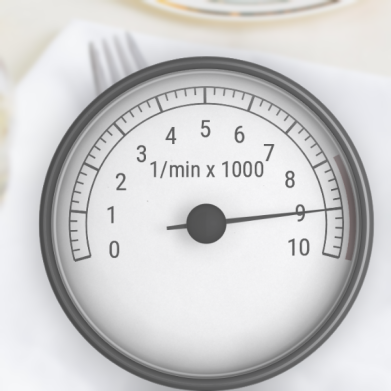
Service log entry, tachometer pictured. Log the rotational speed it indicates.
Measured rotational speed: 9000 rpm
